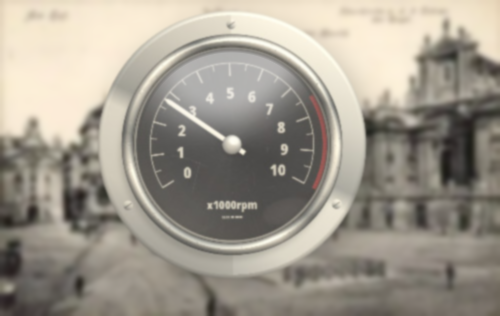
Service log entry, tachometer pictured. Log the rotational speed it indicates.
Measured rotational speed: 2750 rpm
